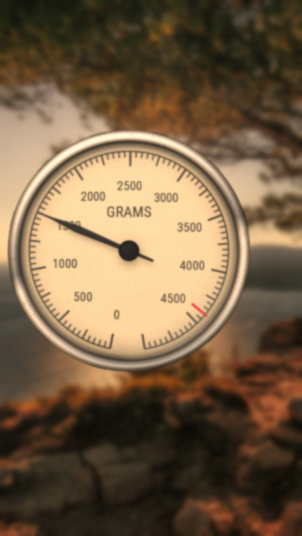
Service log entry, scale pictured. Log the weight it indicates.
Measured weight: 1500 g
